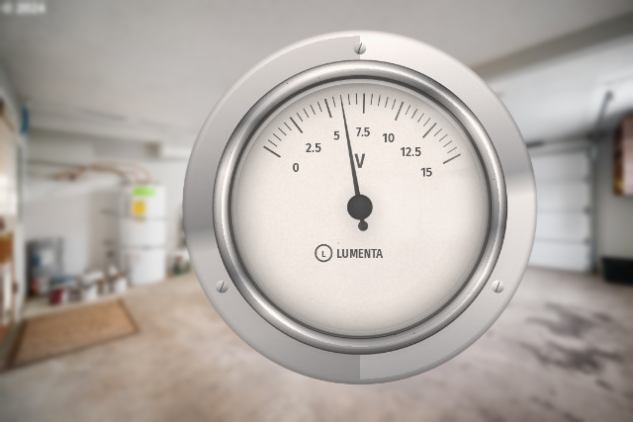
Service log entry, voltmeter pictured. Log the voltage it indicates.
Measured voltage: 6 V
